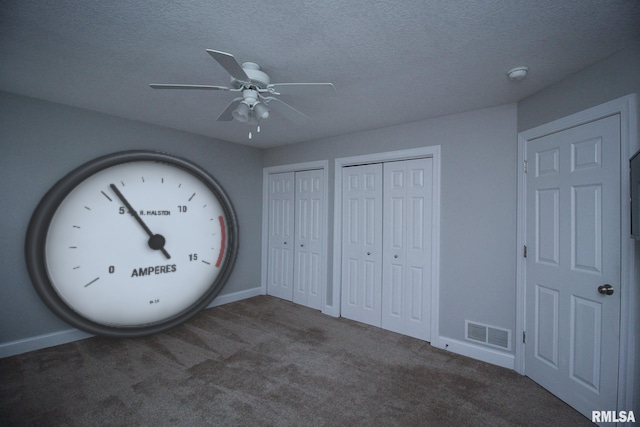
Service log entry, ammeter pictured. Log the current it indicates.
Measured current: 5.5 A
